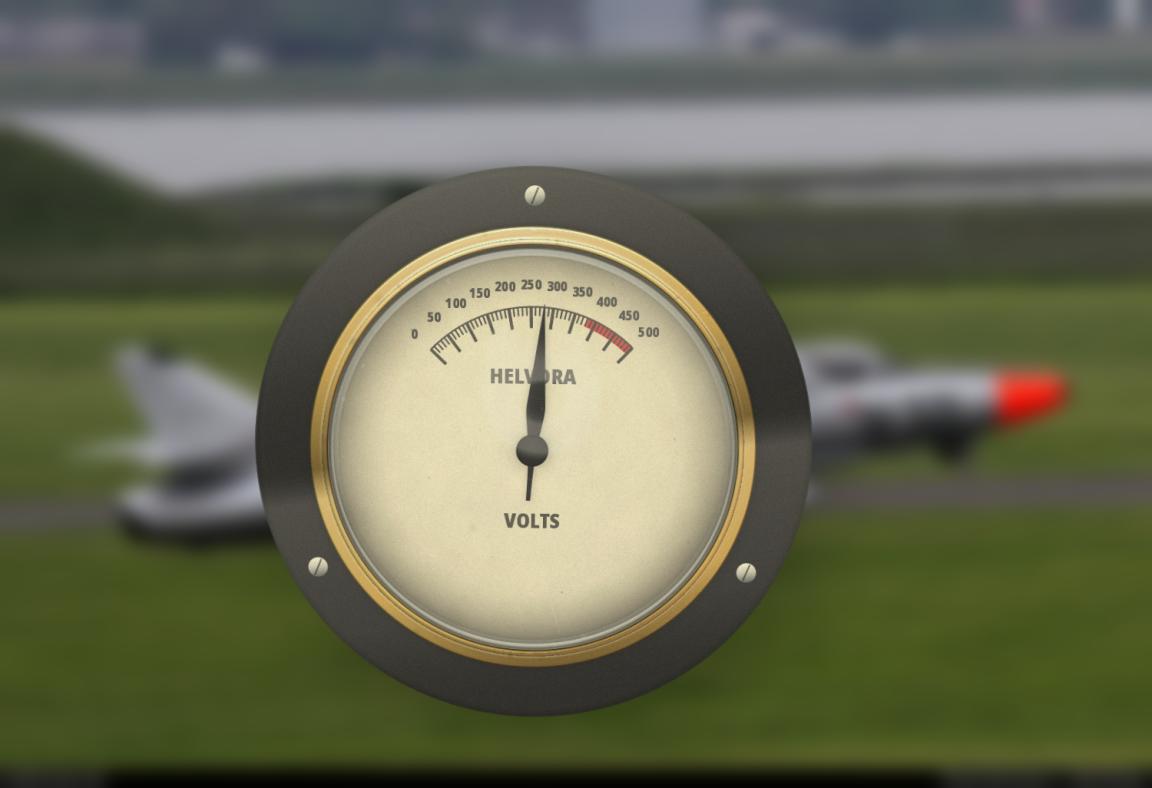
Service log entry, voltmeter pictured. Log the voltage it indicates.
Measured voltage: 280 V
